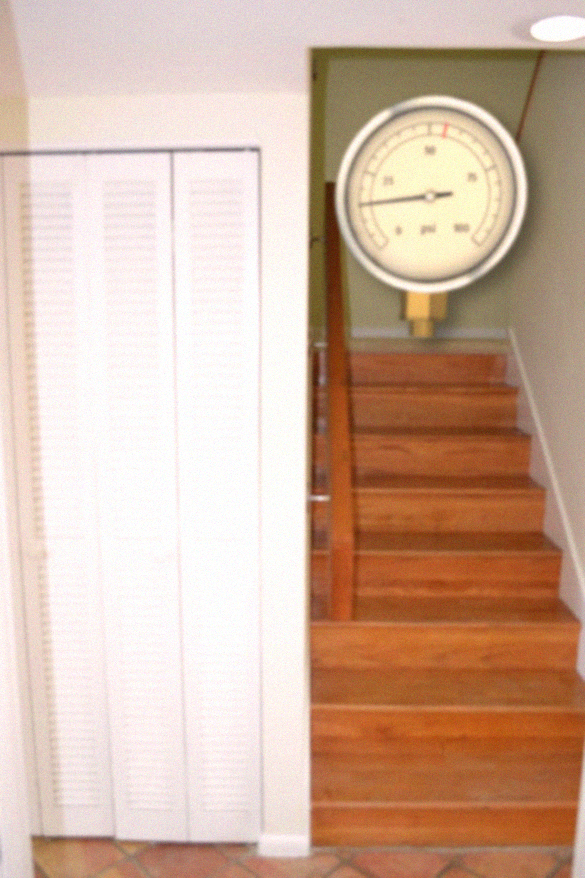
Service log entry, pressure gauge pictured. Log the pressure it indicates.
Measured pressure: 15 psi
